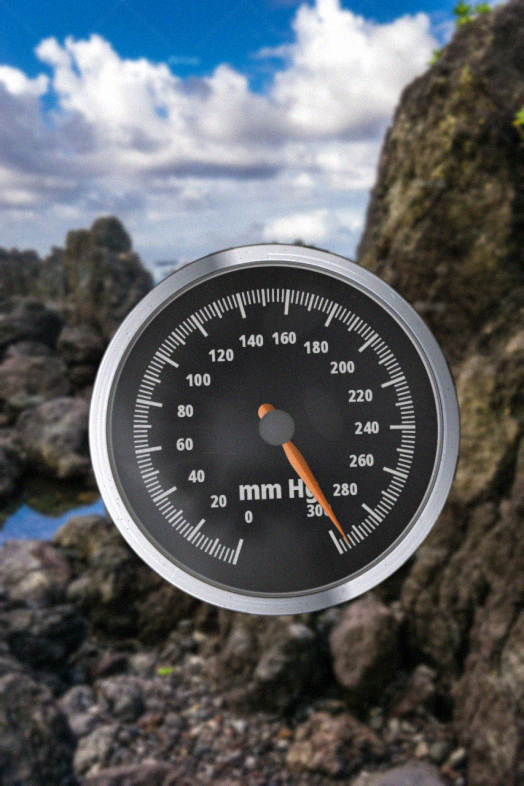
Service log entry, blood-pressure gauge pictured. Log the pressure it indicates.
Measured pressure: 296 mmHg
